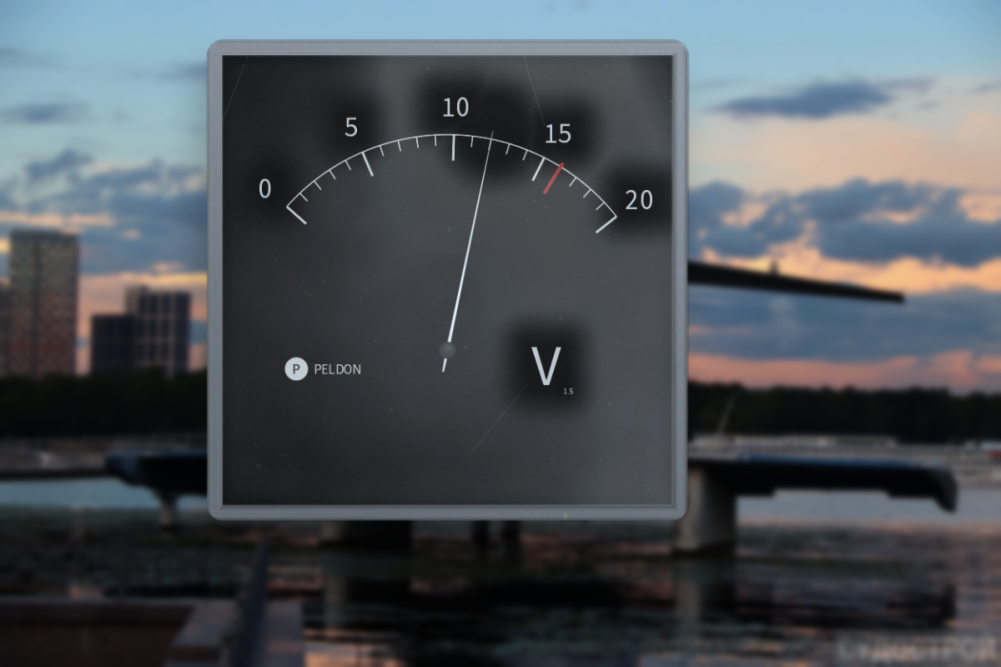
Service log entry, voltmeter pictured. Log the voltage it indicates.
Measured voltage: 12 V
